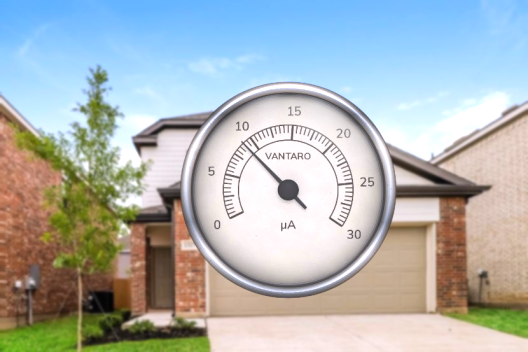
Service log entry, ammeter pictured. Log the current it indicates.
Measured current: 9 µA
